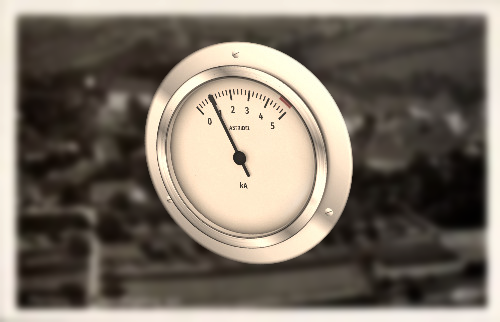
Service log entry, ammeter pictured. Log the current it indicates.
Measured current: 1 kA
